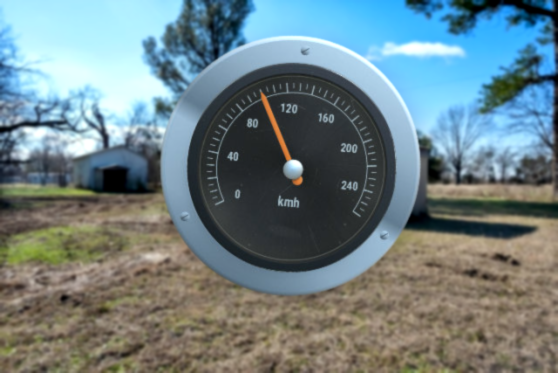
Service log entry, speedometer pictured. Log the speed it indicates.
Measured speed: 100 km/h
